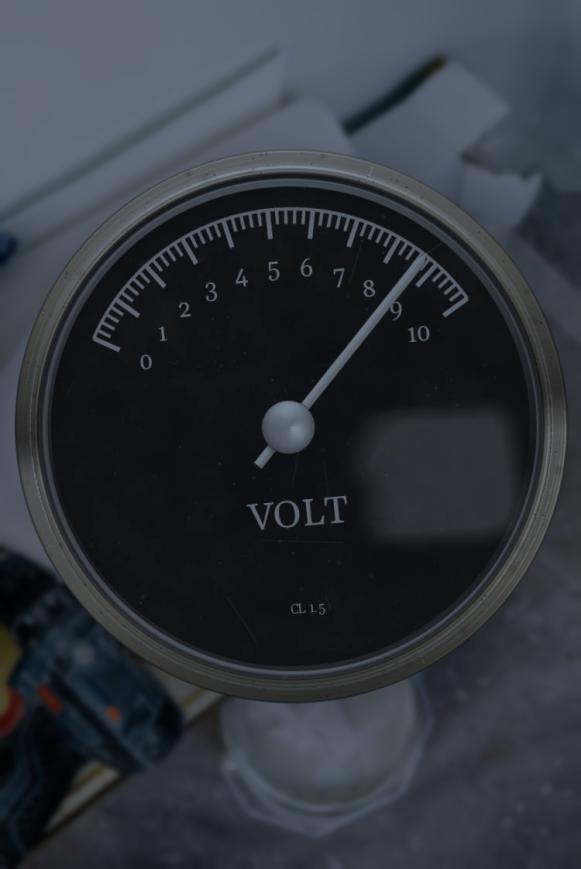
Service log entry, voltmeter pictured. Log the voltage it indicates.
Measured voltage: 8.7 V
